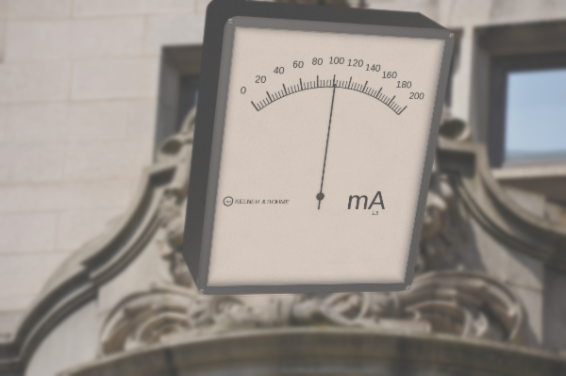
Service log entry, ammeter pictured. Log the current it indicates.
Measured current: 100 mA
